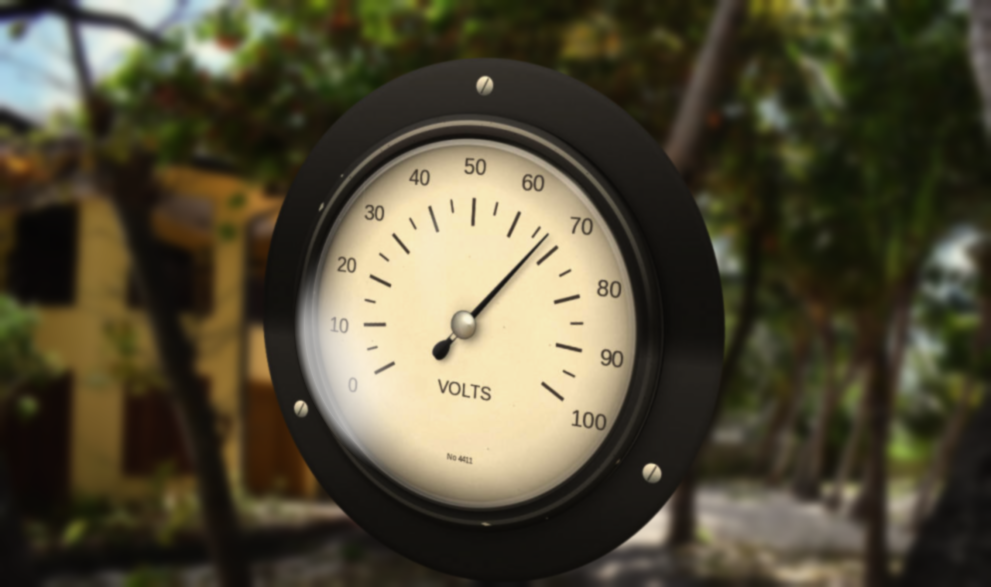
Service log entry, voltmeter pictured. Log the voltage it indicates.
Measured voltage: 67.5 V
